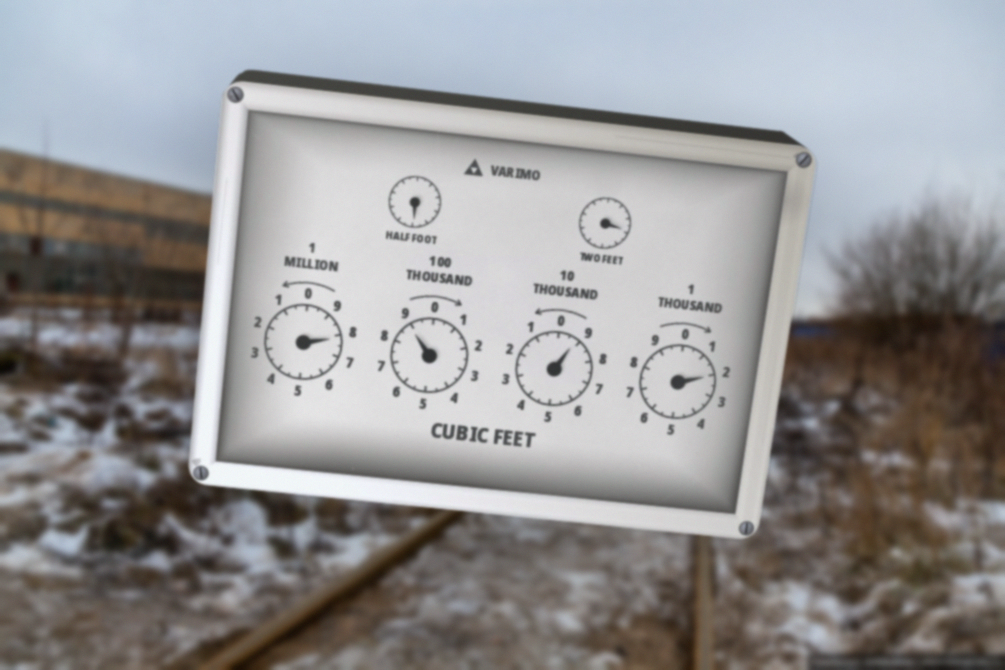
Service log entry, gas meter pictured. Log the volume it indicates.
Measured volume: 789200 ft³
